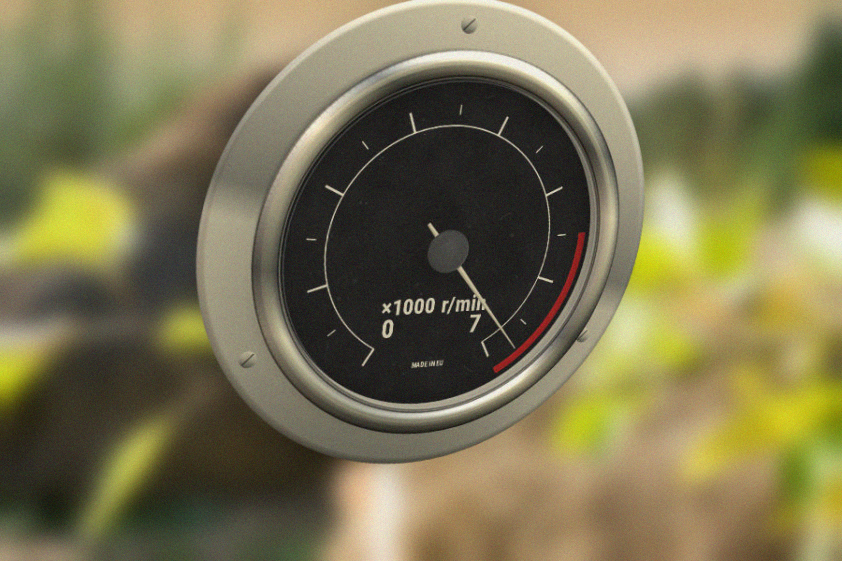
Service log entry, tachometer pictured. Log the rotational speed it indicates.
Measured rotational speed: 6750 rpm
